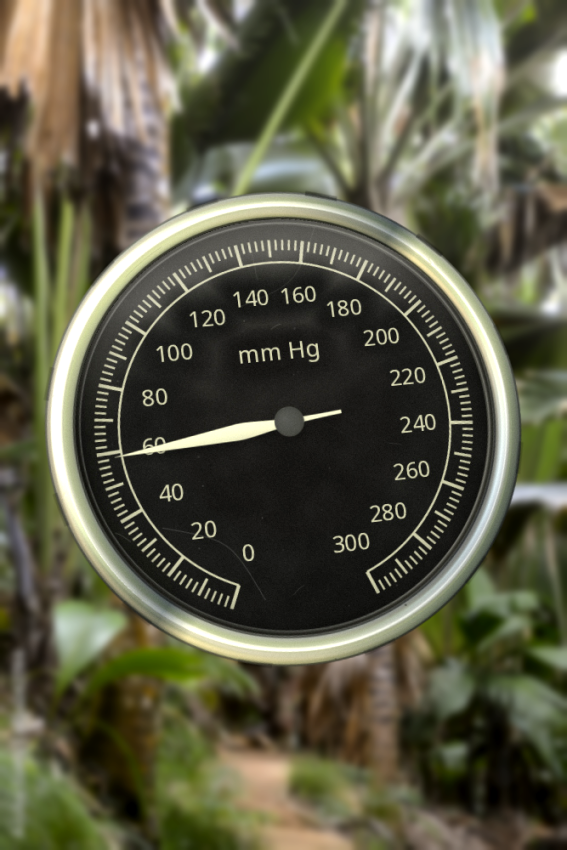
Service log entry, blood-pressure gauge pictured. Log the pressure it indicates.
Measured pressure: 58 mmHg
